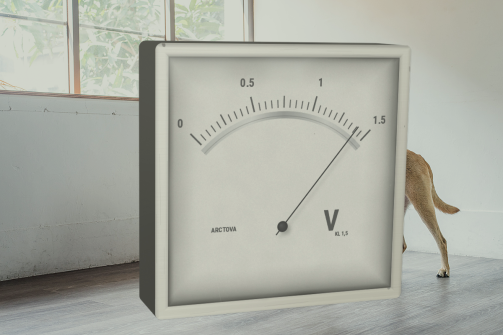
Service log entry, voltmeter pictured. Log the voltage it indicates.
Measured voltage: 1.4 V
